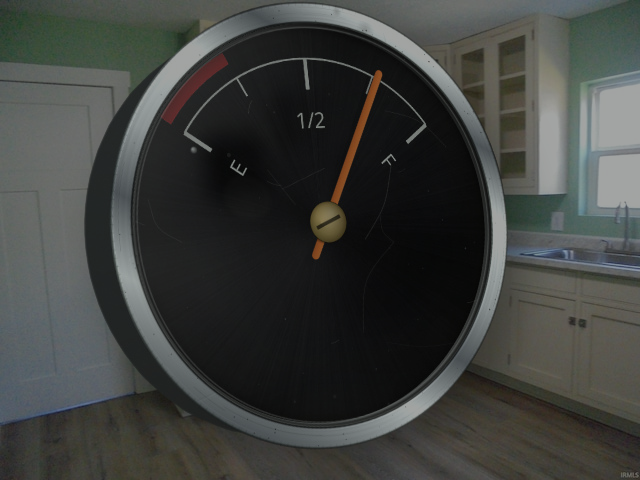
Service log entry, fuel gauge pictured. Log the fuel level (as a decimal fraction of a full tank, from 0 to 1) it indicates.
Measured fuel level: 0.75
